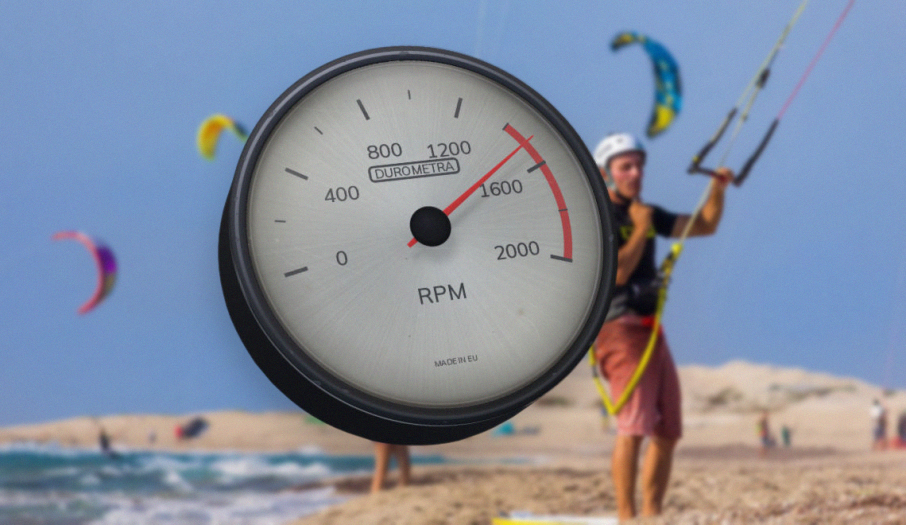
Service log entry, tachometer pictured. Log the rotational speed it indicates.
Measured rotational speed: 1500 rpm
